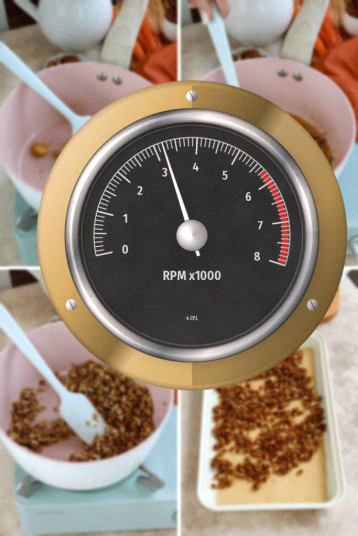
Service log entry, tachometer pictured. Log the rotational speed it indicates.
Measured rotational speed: 3200 rpm
